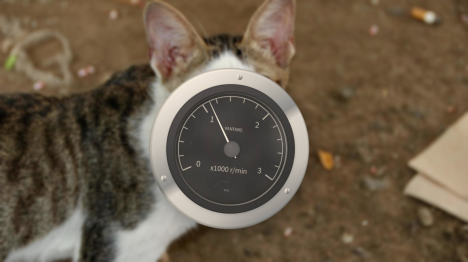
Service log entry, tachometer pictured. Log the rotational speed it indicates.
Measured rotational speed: 1100 rpm
